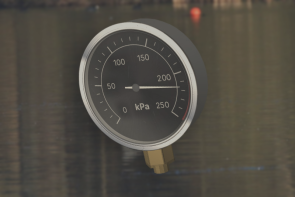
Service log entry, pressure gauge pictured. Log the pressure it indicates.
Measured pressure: 215 kPa
